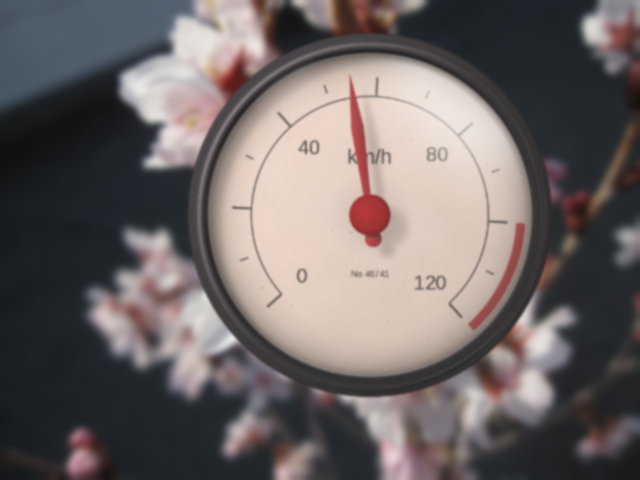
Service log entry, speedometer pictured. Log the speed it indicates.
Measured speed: 55 km/h
